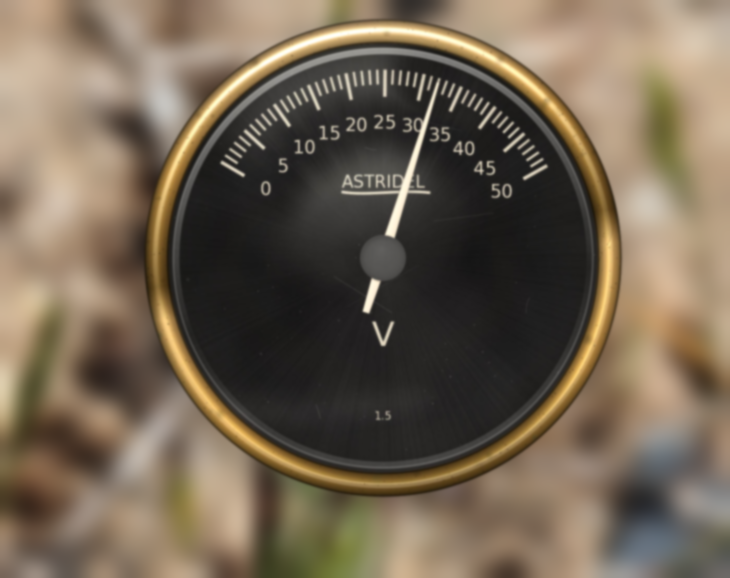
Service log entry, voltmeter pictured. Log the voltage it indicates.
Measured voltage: 32 V
